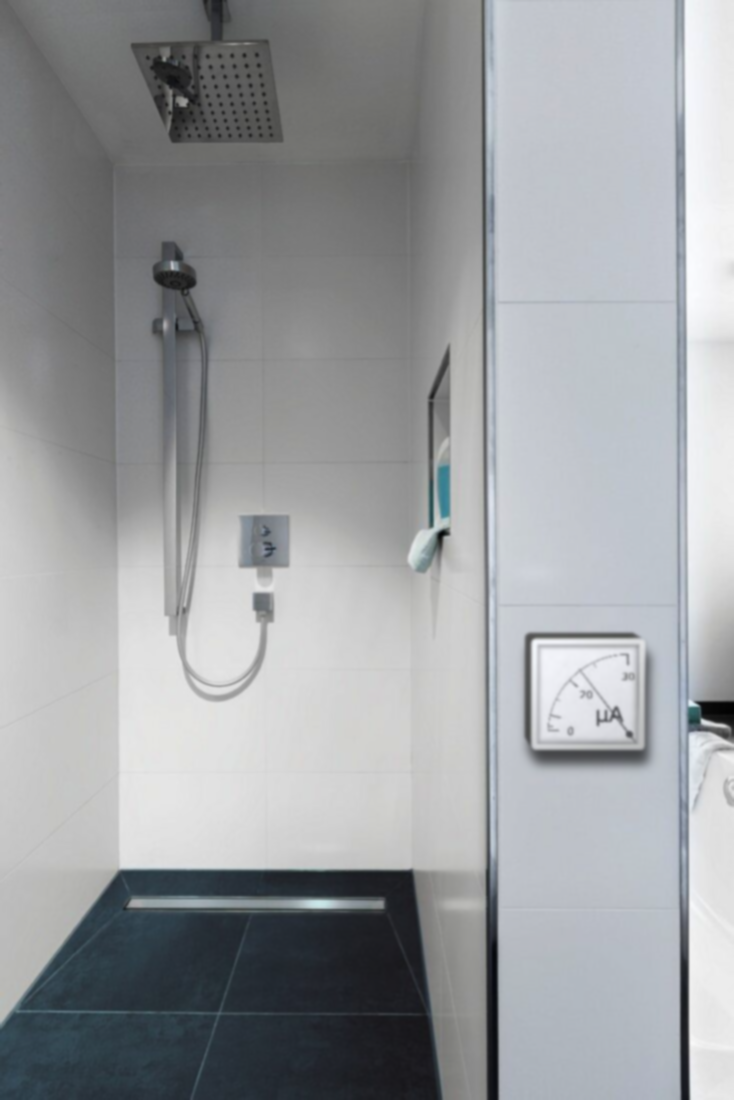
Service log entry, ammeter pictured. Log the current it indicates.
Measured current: 22.5 µA
